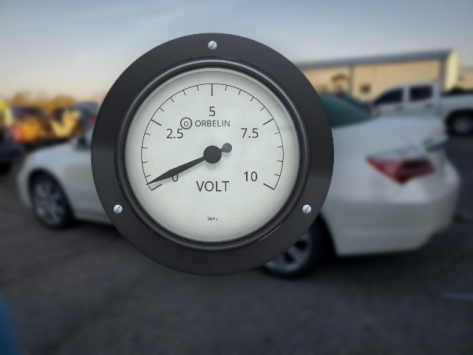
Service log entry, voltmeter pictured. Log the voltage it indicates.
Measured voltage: 0.25 V
